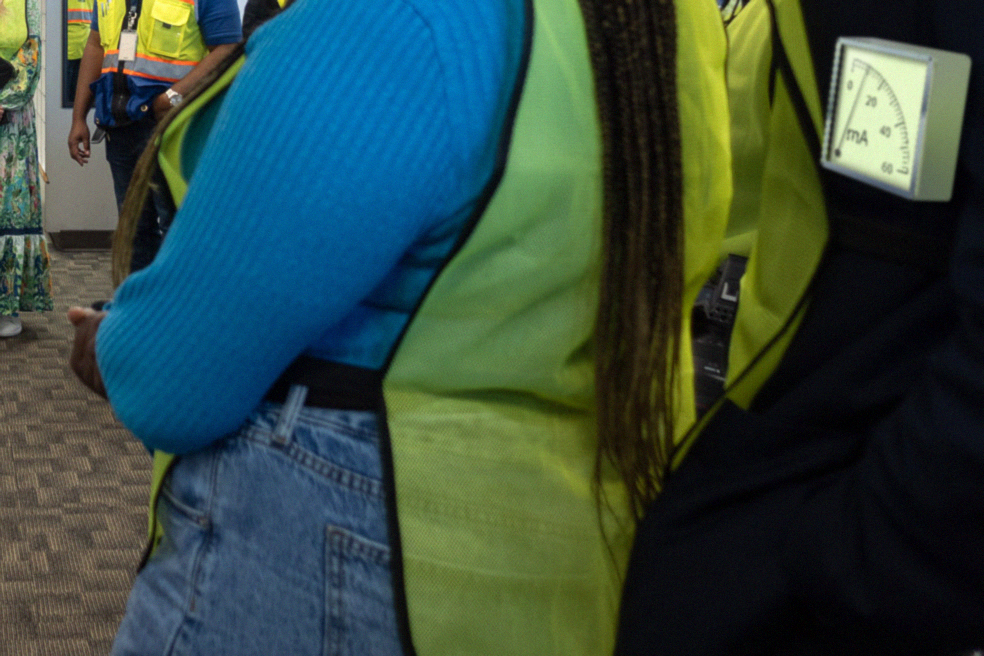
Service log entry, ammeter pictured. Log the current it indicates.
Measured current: 10 mA
